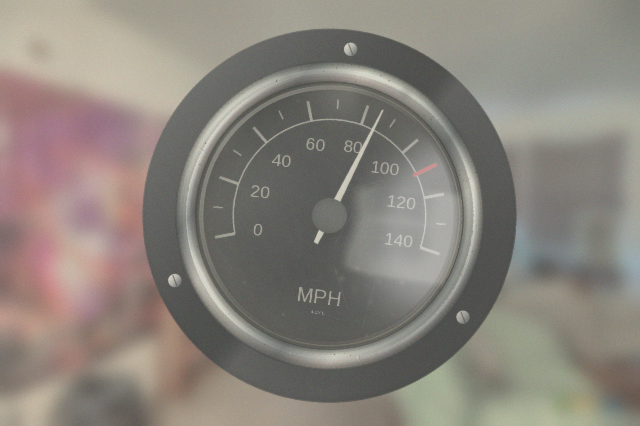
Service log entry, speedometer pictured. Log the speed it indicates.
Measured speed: 85 mph
